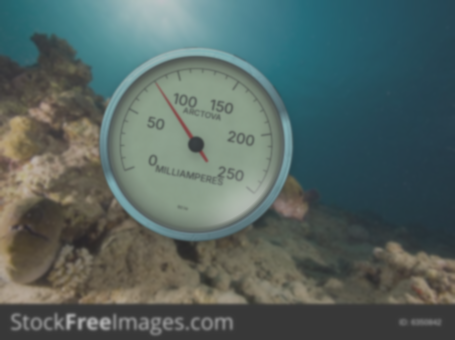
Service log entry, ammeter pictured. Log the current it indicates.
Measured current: 80 mA
